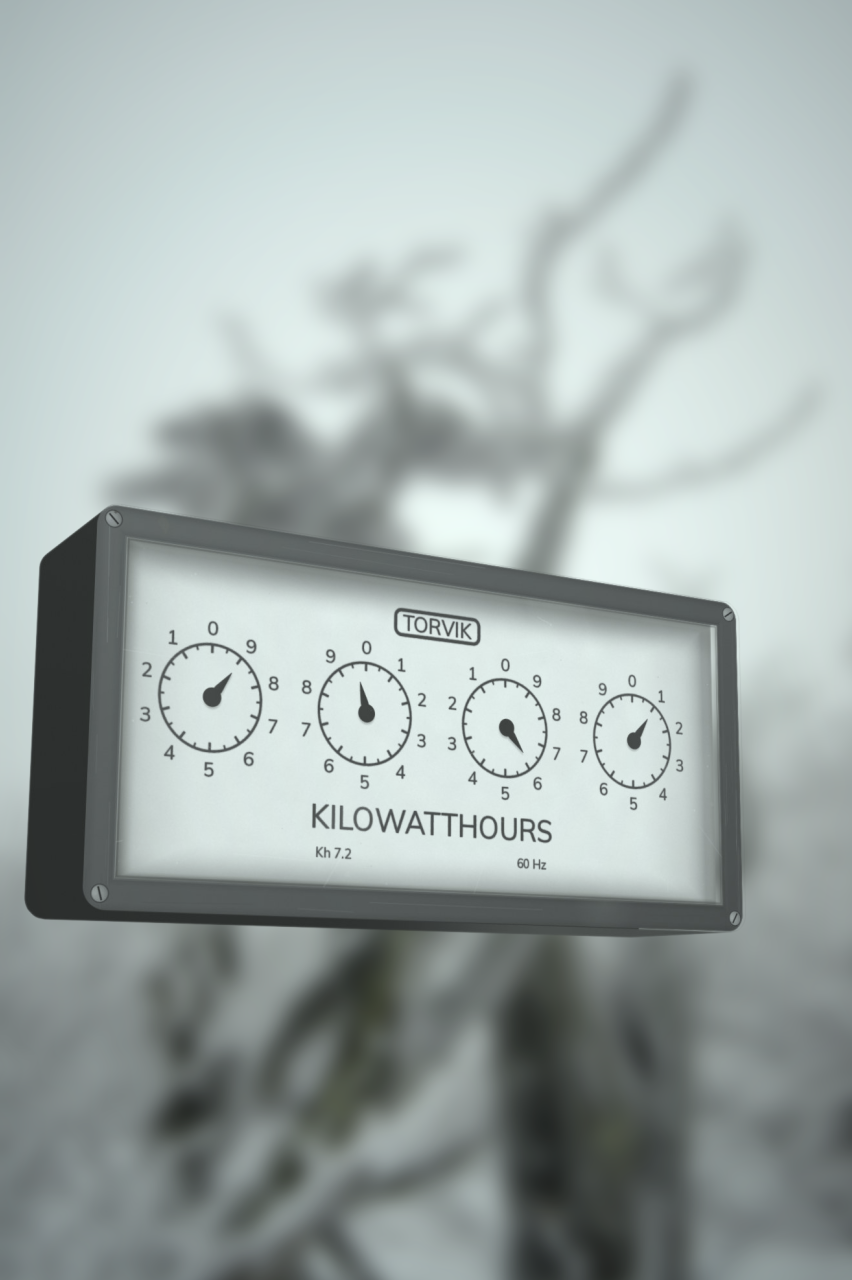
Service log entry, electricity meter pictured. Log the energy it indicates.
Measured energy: 8961 kWh
